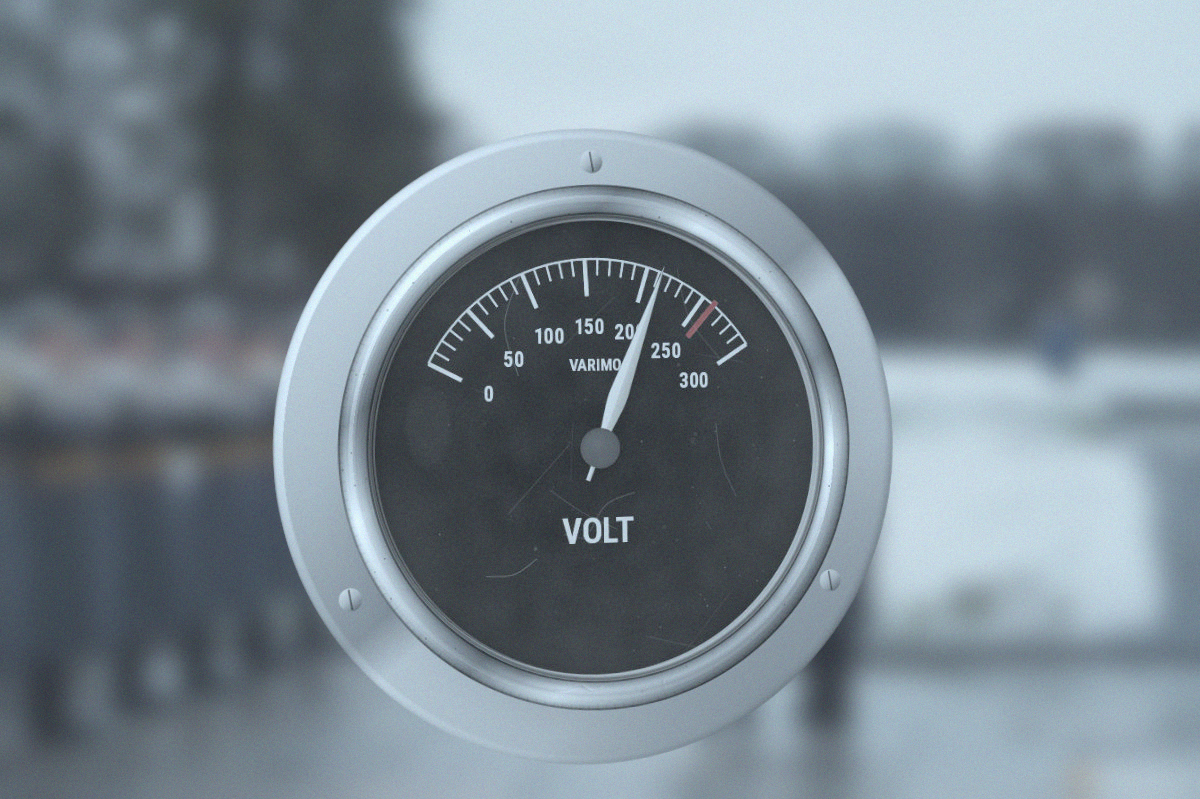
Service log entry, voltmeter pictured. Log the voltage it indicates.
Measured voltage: 210 V
